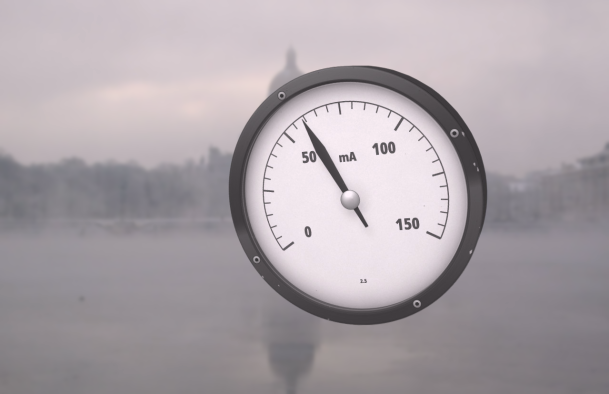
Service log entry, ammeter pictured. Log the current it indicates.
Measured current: 60 mA
